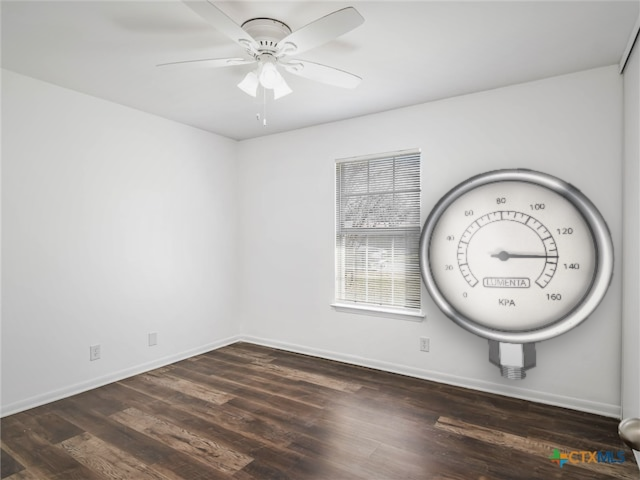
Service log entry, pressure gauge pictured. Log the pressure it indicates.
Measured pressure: 135 kPa
